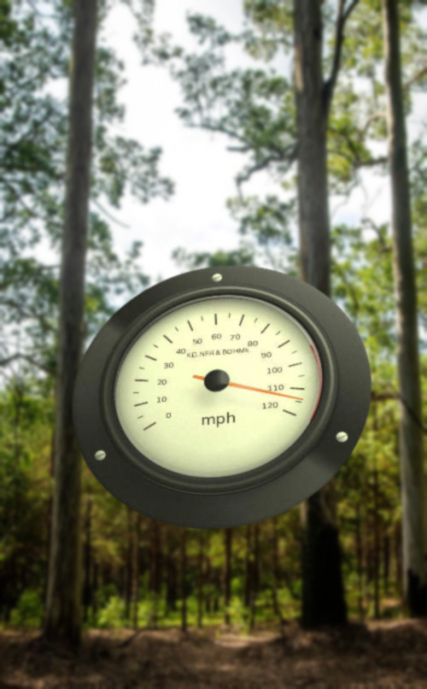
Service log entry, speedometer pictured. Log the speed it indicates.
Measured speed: 115 mph
